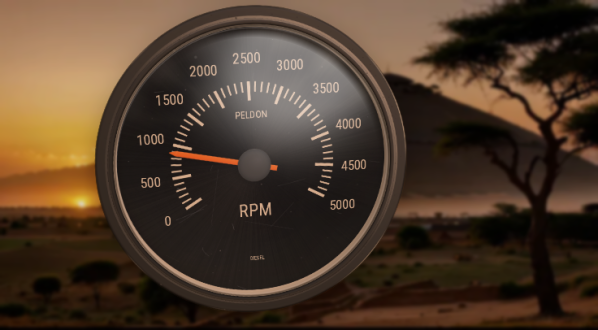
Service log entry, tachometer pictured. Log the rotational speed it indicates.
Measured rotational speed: 900 rpm
